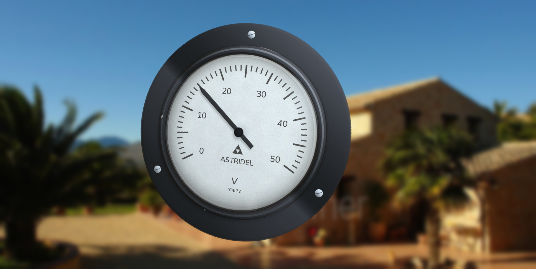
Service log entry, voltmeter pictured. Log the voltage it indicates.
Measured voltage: 15 V
